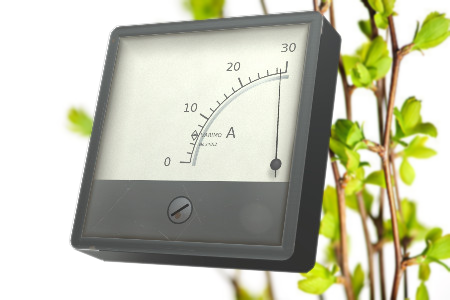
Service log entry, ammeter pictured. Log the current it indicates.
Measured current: 29 A
